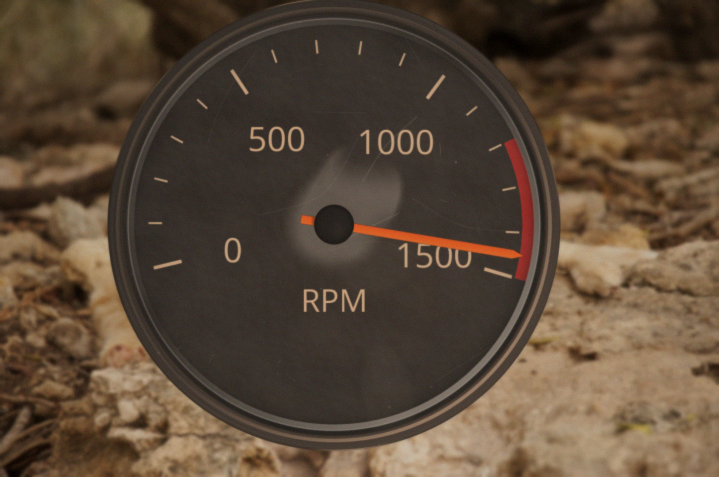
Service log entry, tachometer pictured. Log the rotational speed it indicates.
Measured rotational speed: 1450 rpm
